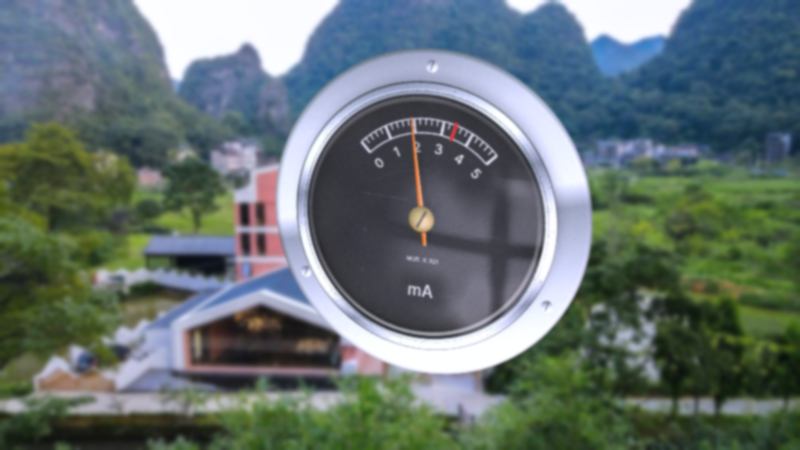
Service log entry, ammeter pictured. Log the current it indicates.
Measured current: 2 mA
